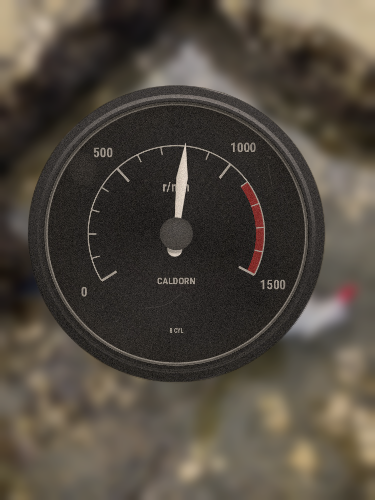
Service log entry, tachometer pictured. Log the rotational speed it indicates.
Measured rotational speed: 800 rpm
